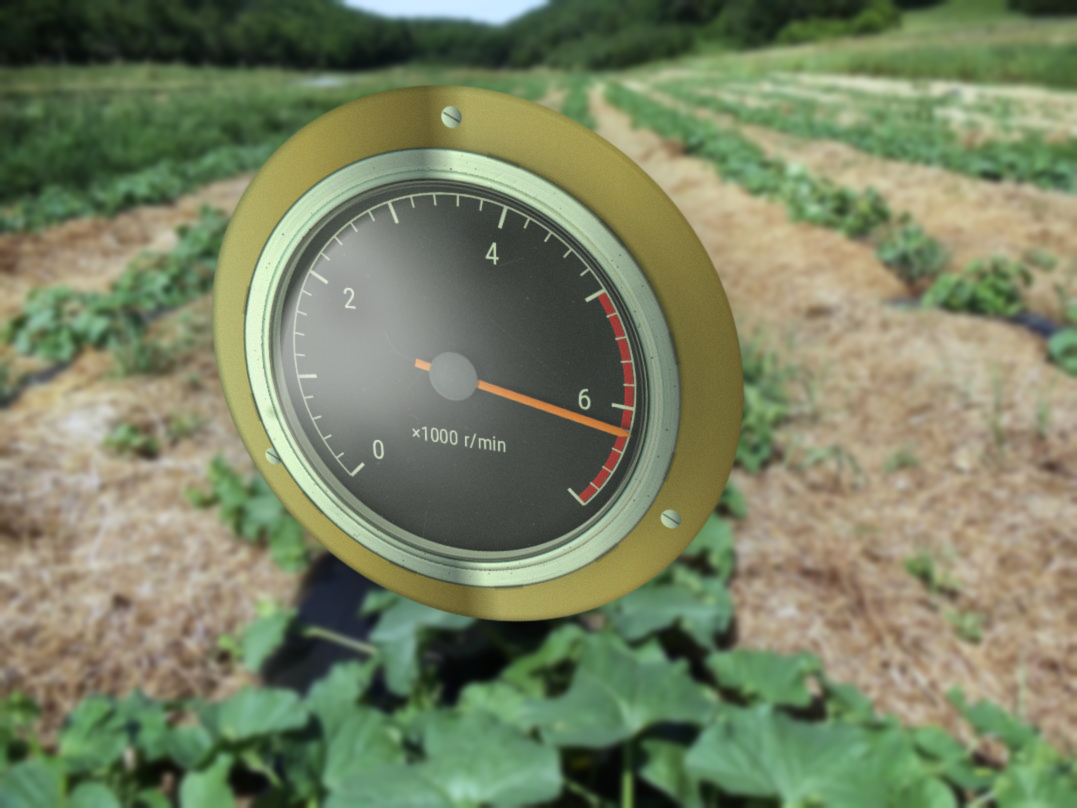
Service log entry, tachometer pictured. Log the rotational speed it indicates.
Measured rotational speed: 6200 rpm
